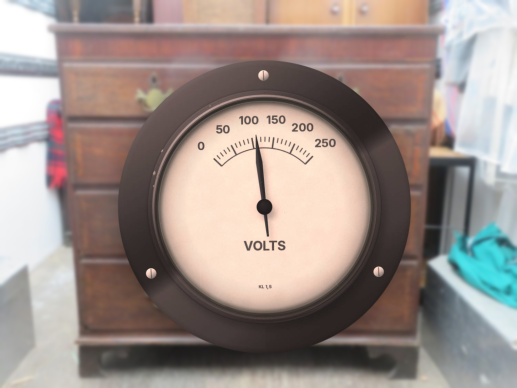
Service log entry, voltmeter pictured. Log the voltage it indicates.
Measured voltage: 110 V
